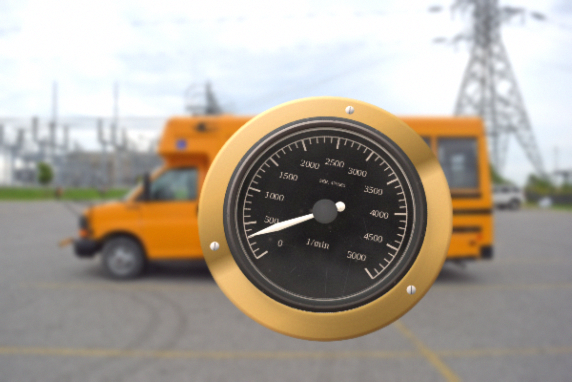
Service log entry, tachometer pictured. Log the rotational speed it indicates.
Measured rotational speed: 300 rpm
